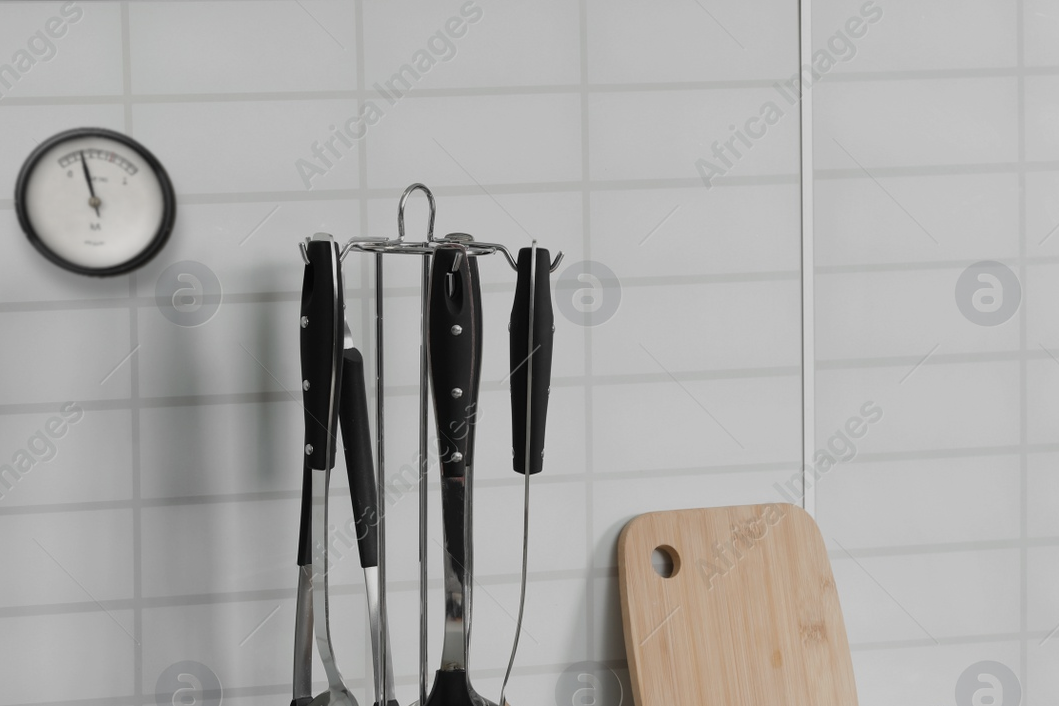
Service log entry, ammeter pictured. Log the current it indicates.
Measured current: 0.3 kA
